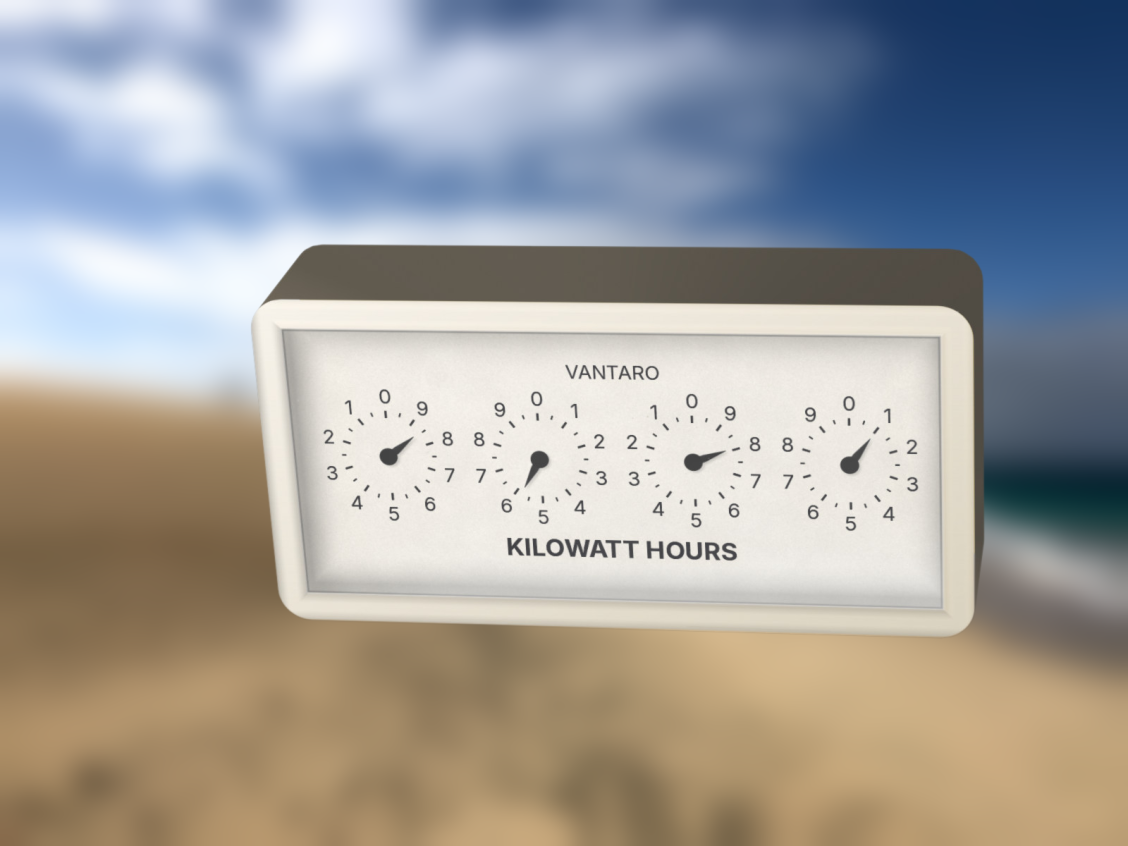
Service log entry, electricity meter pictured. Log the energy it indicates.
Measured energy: 8581 kWh
